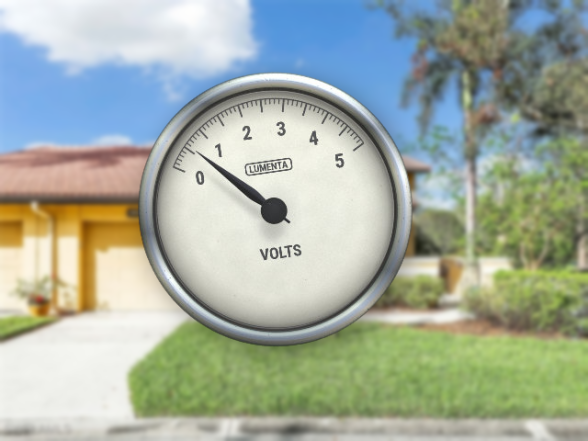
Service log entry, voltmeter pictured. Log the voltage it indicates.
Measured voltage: 0.6 V
